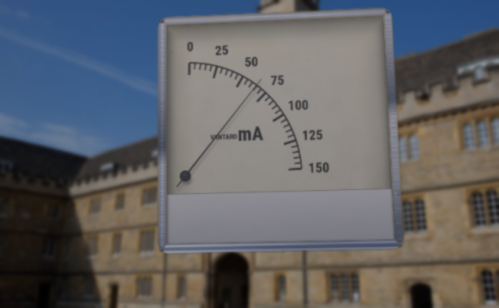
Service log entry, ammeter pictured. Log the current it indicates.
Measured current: 65 mA
